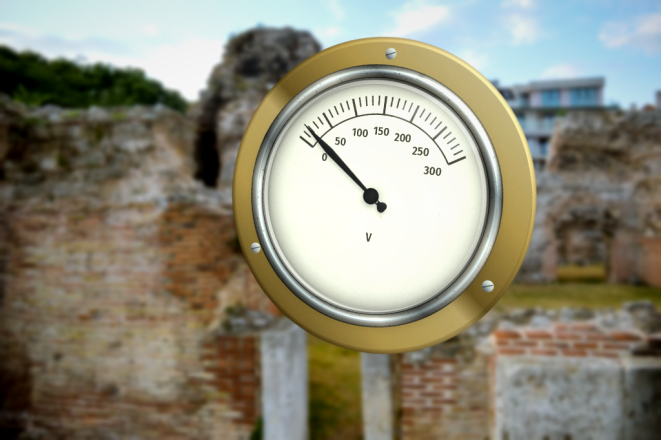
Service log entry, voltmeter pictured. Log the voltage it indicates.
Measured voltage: 20 V
